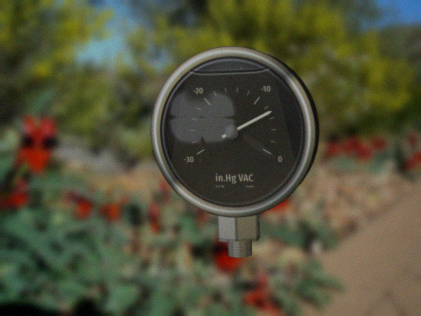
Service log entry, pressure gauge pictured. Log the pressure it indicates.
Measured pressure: -7 inHg
